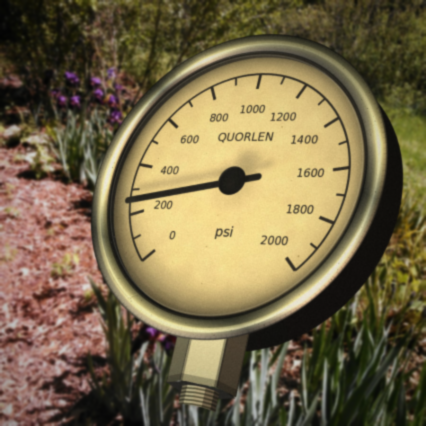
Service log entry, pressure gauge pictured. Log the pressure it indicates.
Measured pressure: 250 psi
